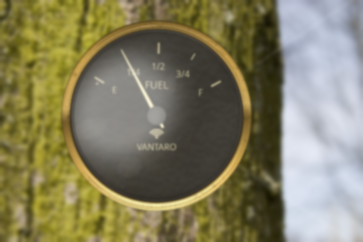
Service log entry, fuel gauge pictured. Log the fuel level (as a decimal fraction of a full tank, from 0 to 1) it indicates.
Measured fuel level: 0.25
